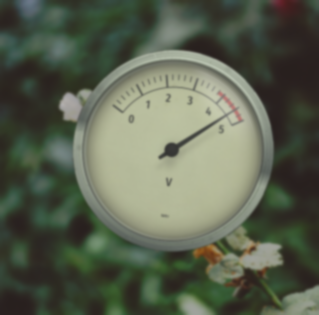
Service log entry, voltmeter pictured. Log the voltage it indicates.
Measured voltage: 4.6 V
